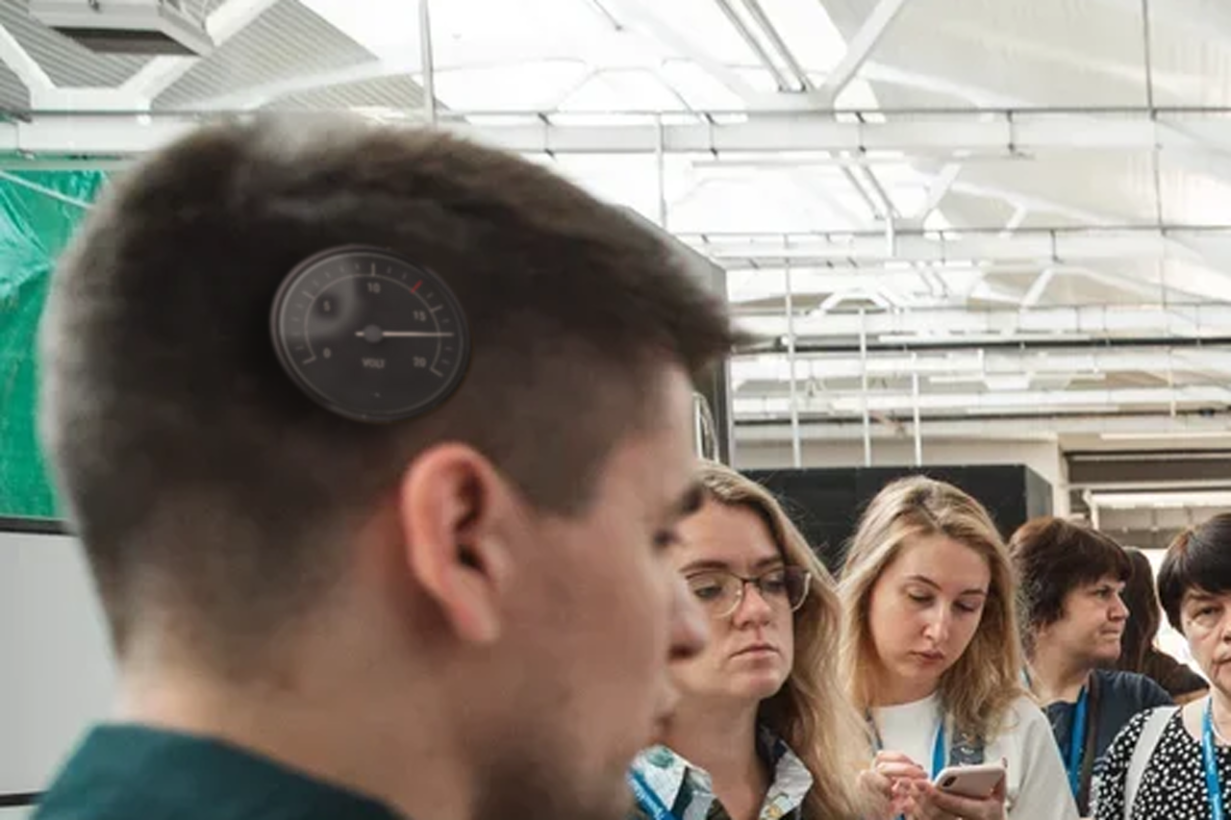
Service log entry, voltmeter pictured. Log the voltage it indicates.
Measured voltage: 17 V
